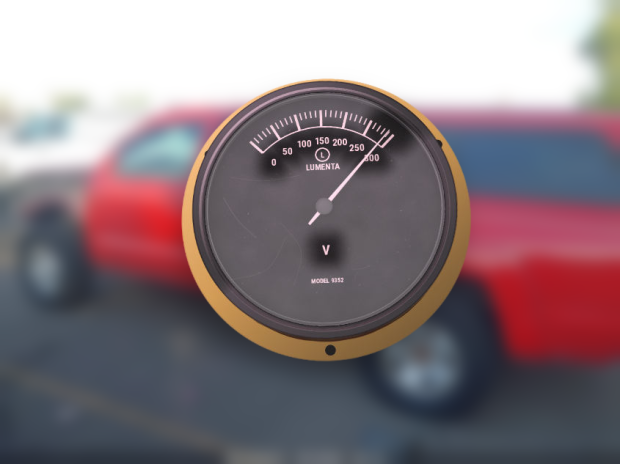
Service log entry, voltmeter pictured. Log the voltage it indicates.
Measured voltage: 290 V
